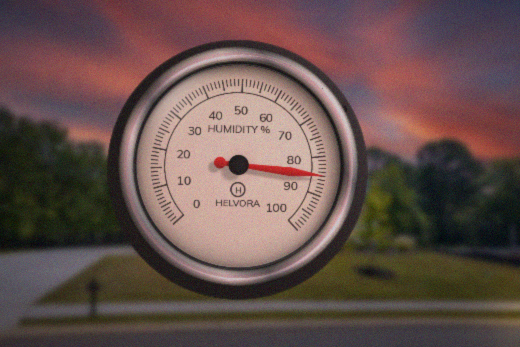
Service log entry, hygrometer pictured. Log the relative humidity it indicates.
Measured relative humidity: 85 %
